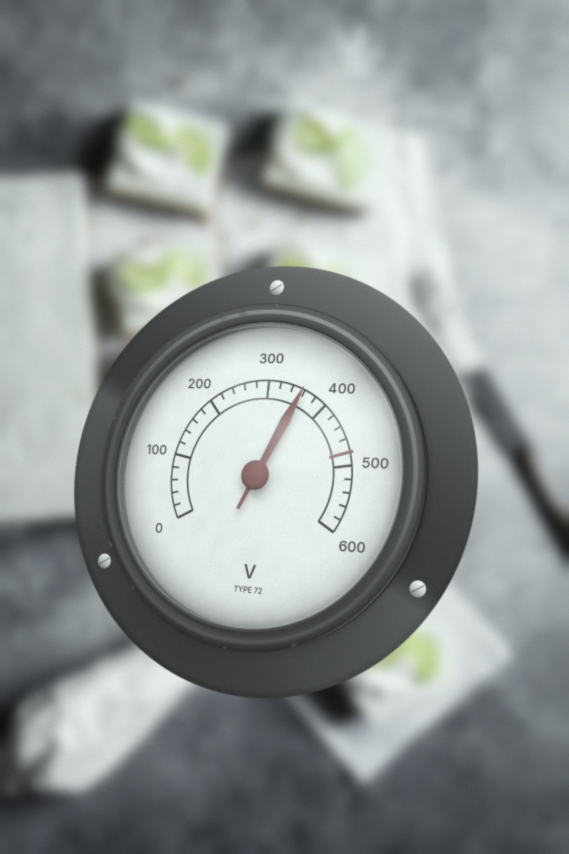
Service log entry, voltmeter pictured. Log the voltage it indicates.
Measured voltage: 360 V
